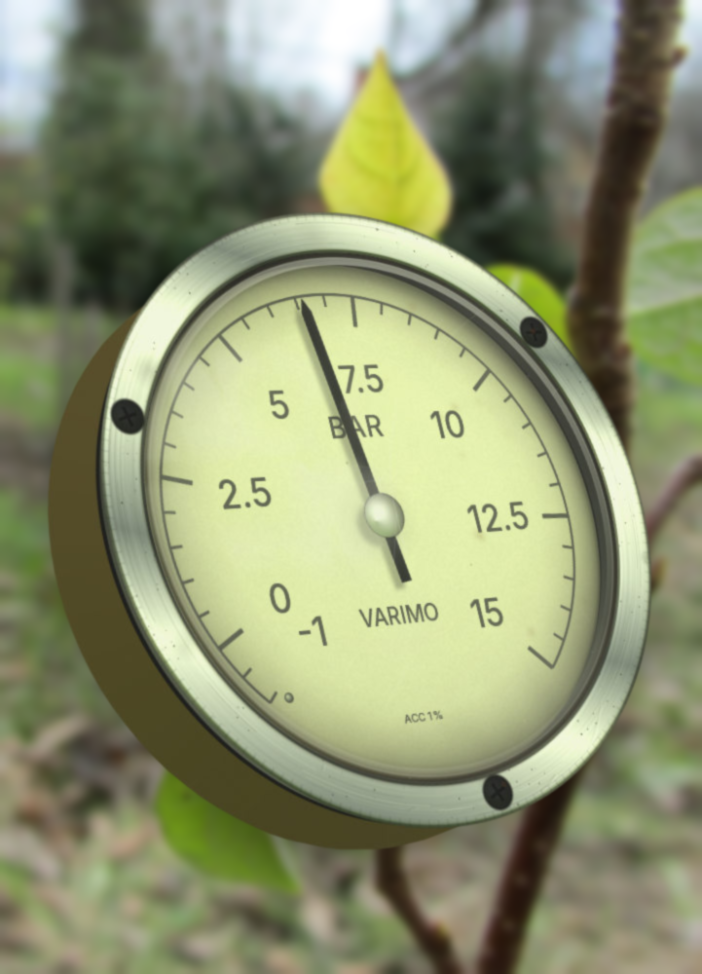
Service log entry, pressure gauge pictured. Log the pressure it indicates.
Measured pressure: 6.5 bar
